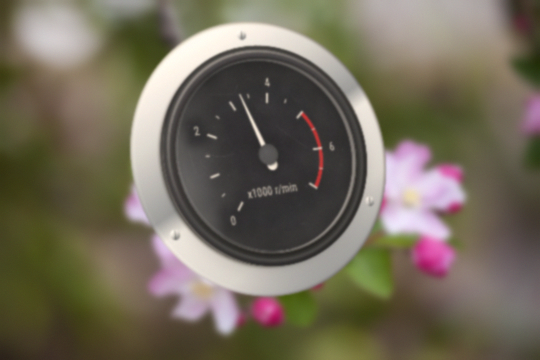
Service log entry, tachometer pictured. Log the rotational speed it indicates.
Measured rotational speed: 3250 rpm
